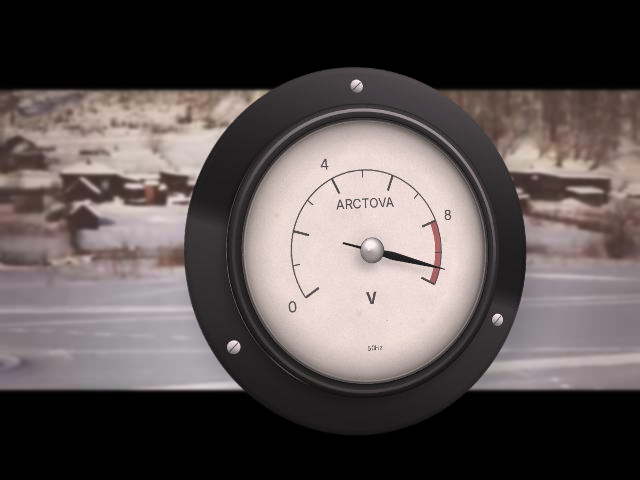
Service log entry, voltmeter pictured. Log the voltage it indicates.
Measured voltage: 9.5 V
